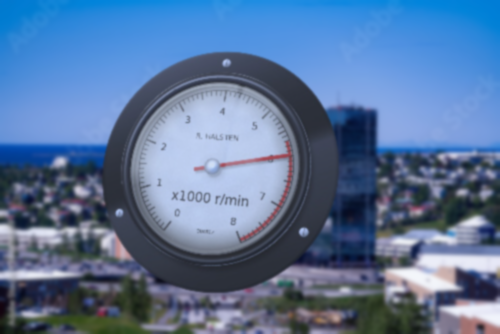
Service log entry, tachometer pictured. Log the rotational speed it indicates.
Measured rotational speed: 6000 rpm
